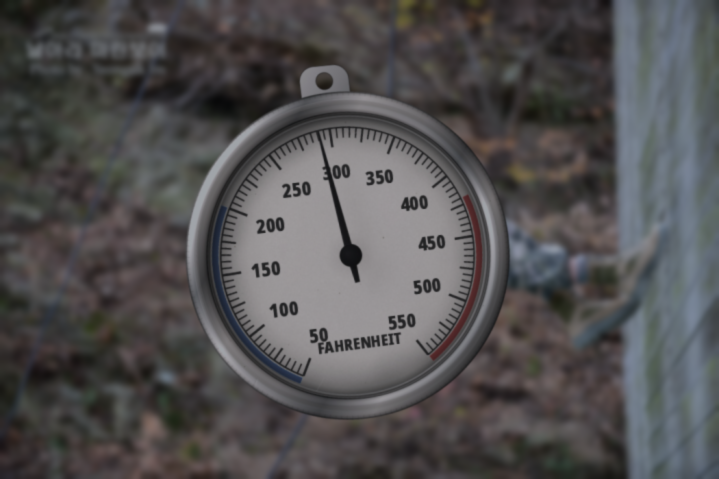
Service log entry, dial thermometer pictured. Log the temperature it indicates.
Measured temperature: 290 °F
